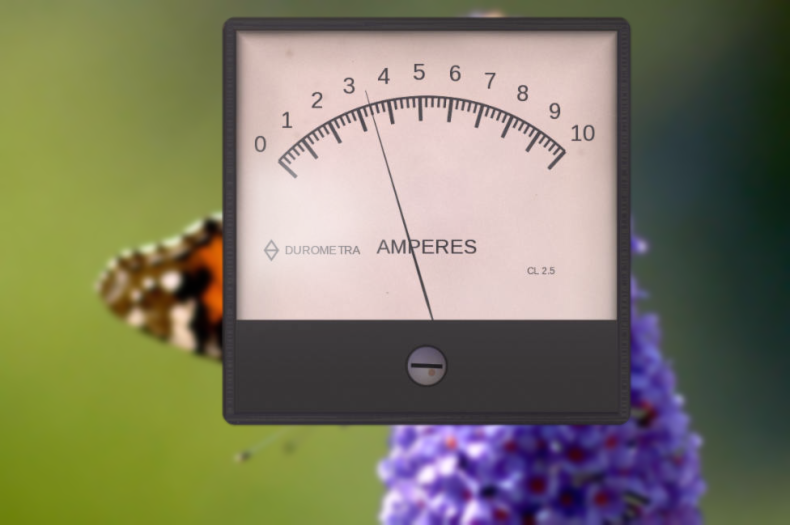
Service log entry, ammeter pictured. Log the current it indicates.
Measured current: 3.4 A
